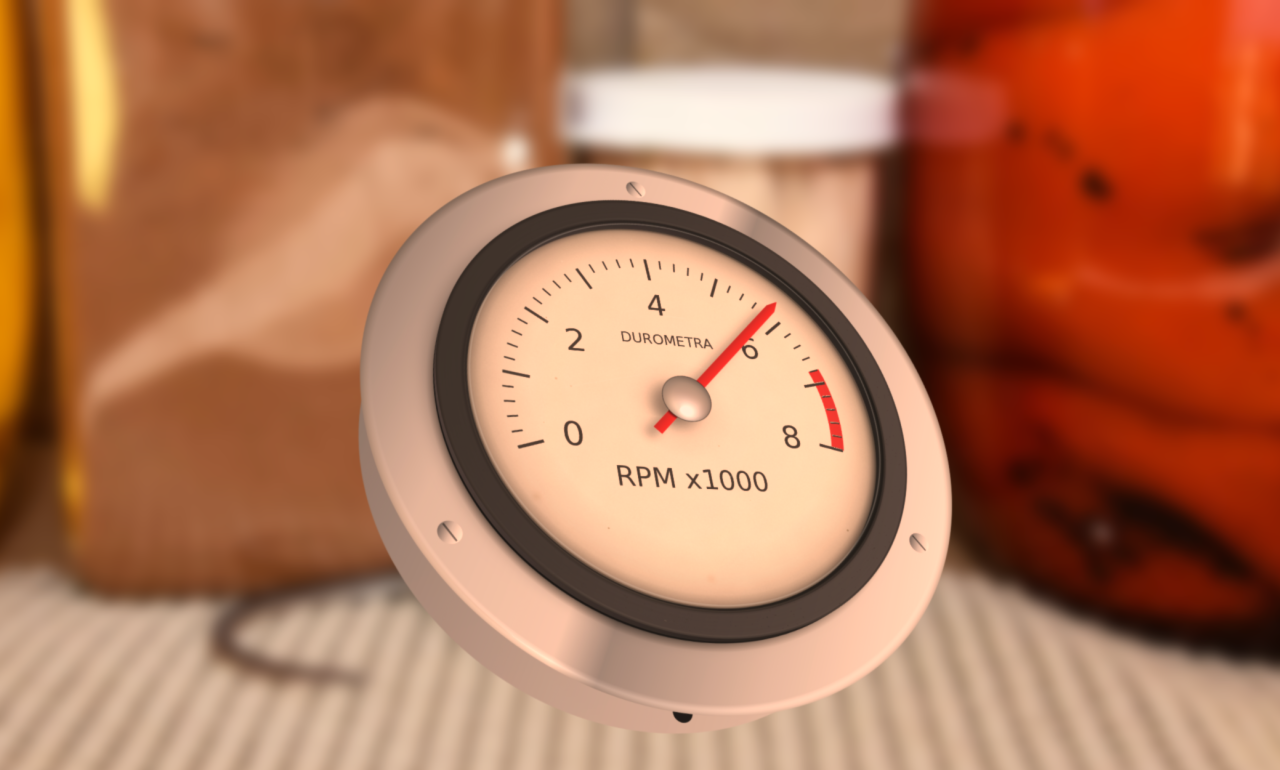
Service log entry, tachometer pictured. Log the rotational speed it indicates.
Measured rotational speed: 5800 rpm
